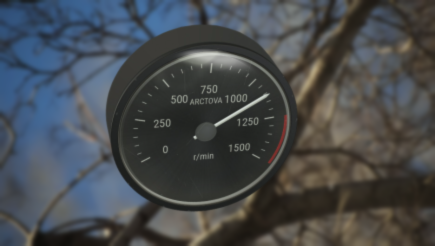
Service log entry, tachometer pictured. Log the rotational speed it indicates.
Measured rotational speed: 1100 rpm
